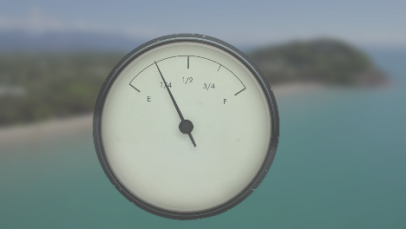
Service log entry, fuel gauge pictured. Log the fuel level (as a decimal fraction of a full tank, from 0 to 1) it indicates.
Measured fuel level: 0.25
